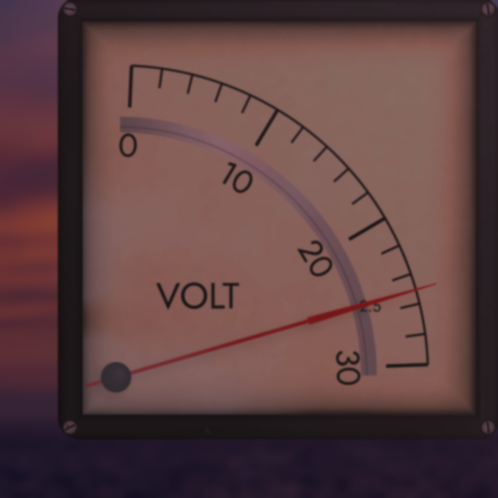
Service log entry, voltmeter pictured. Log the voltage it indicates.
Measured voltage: 25 V
